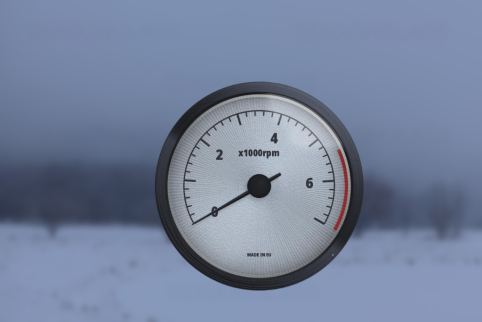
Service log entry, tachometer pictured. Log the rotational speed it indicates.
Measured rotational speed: 0 rpm
